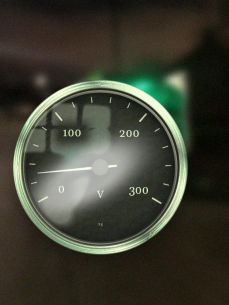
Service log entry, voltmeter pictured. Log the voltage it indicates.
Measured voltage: 30 V
